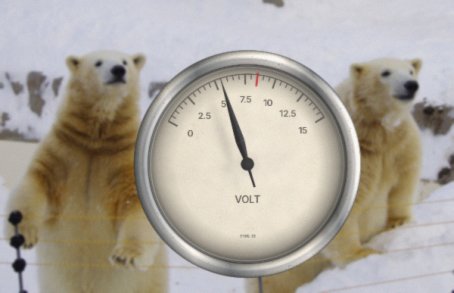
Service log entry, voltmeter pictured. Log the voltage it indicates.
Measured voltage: 5.5 V
